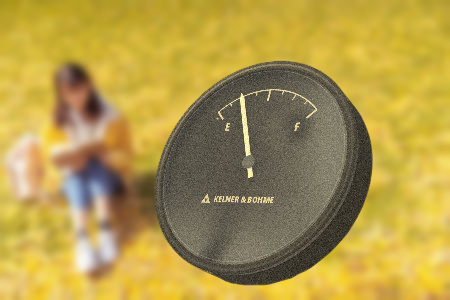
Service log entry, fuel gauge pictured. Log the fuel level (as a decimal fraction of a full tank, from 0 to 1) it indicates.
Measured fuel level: 0.25
